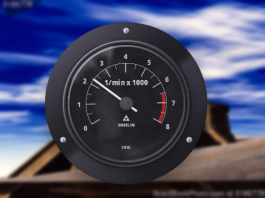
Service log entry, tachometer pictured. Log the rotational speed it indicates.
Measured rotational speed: 2250 rpm
